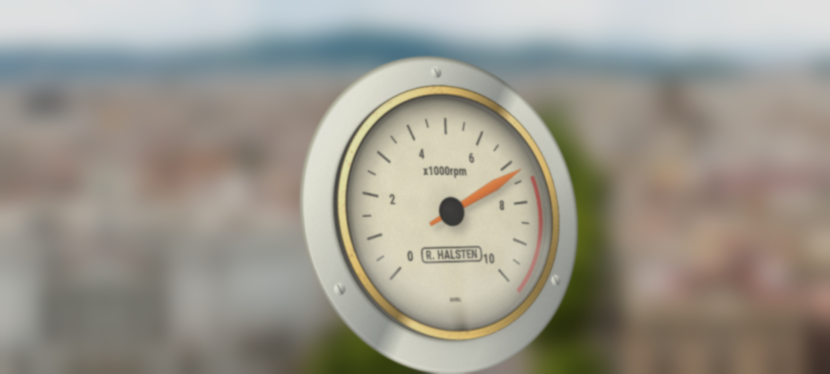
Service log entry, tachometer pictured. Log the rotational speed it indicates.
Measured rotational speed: 7250 rpm
